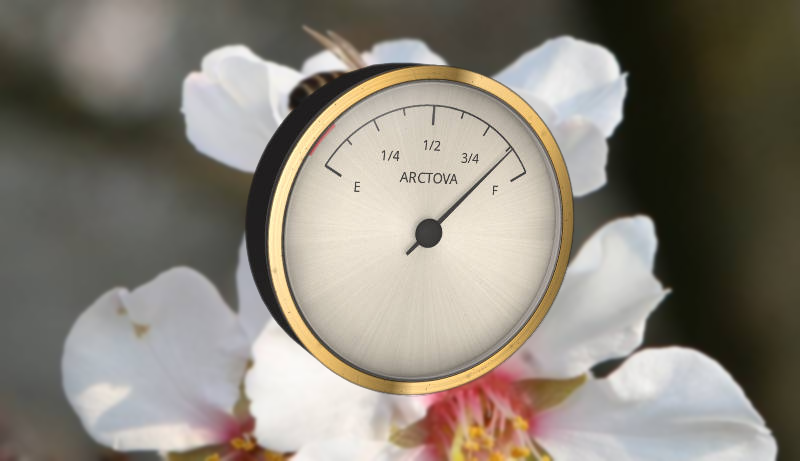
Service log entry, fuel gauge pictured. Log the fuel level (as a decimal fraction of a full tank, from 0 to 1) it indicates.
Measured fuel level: 0.875
